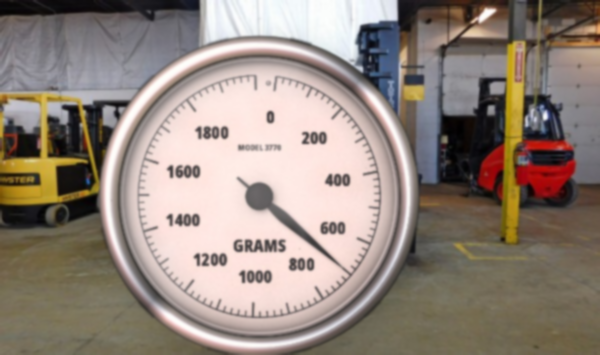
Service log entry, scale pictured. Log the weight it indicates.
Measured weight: 700 g
